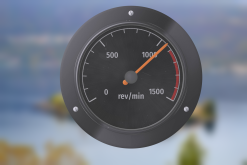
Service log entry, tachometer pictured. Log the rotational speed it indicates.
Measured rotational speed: 1050 rpm
